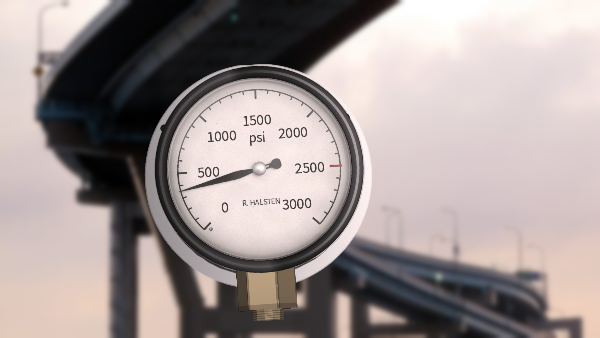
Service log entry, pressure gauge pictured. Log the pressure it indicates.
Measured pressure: 350 psi
